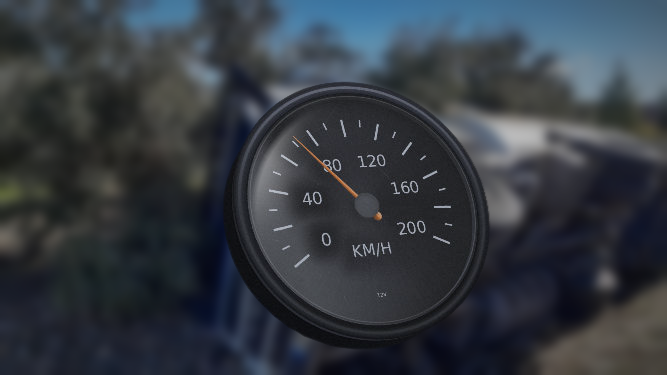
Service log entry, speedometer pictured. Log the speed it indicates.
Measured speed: 70 km/h
